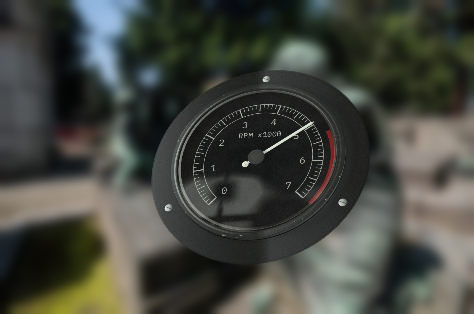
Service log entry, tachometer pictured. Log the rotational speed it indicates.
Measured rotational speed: 5000 rpm
